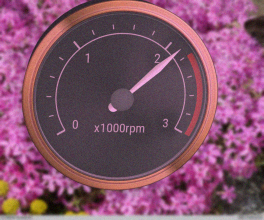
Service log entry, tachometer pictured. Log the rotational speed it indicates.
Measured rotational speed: 2100 rpm
